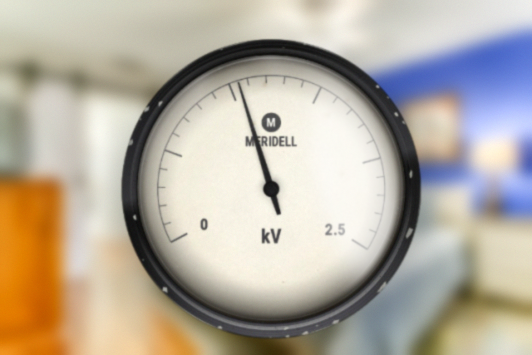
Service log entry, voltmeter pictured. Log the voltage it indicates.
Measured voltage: 1.05 kV
